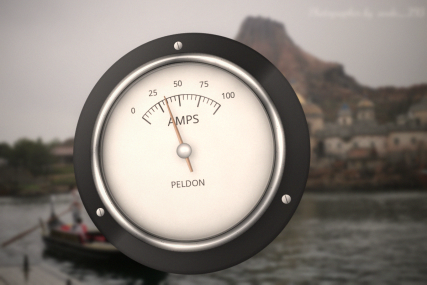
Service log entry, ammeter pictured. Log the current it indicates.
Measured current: 35 A
